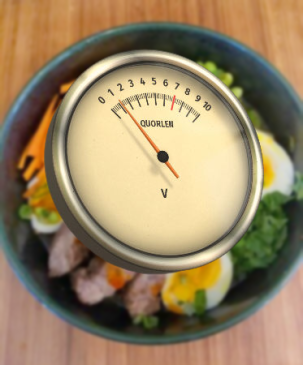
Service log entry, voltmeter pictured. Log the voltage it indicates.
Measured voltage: 1 V
